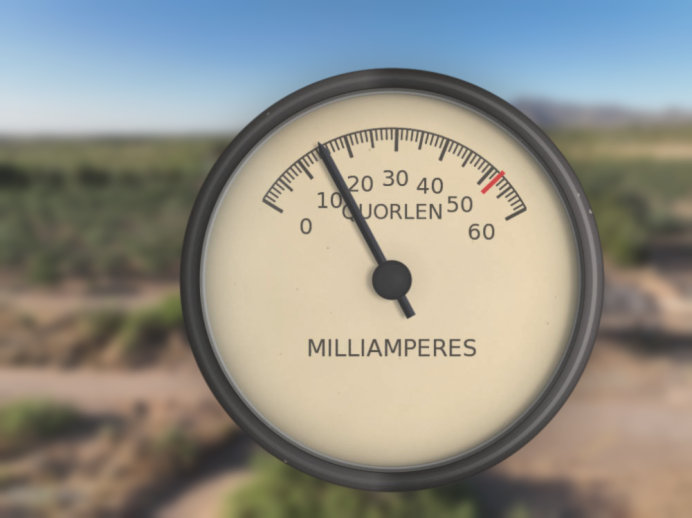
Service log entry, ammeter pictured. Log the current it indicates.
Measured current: 15 mA
